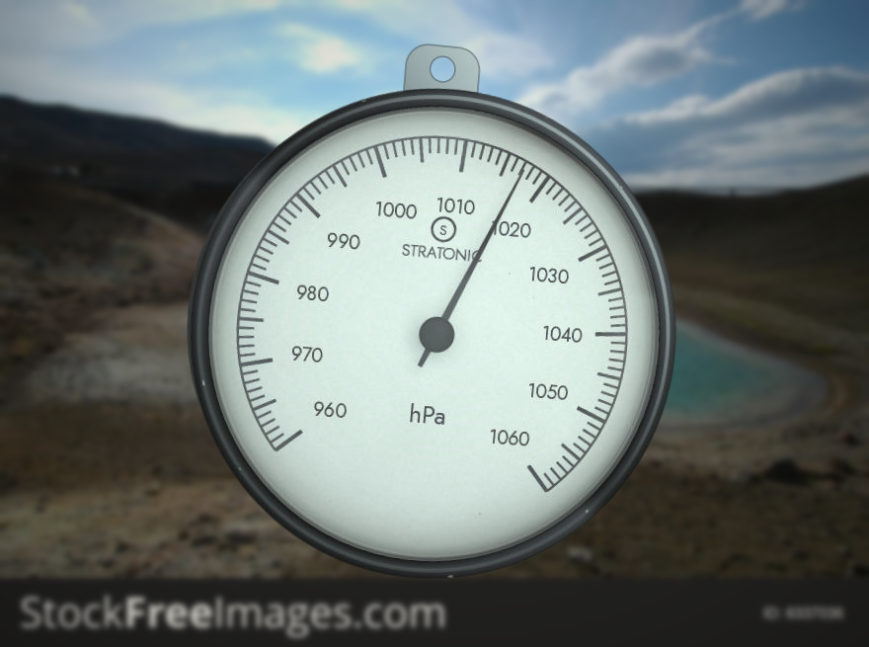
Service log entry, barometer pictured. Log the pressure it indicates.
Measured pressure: 1017 hPa
